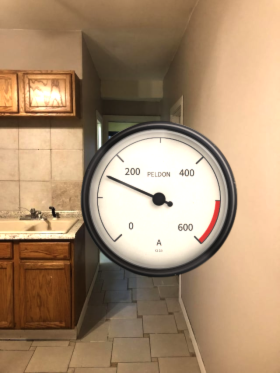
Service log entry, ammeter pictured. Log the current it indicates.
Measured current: 150 A
